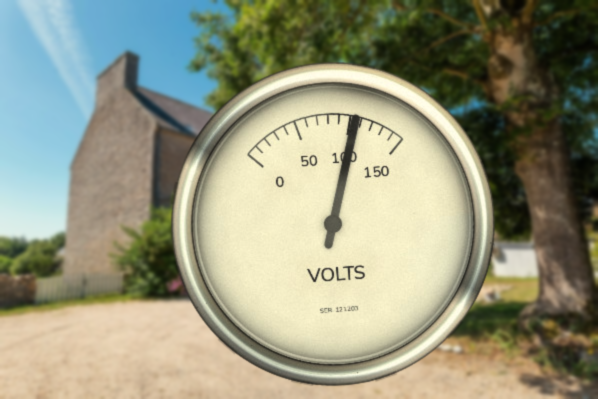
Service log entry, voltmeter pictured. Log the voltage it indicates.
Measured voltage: 105 V
